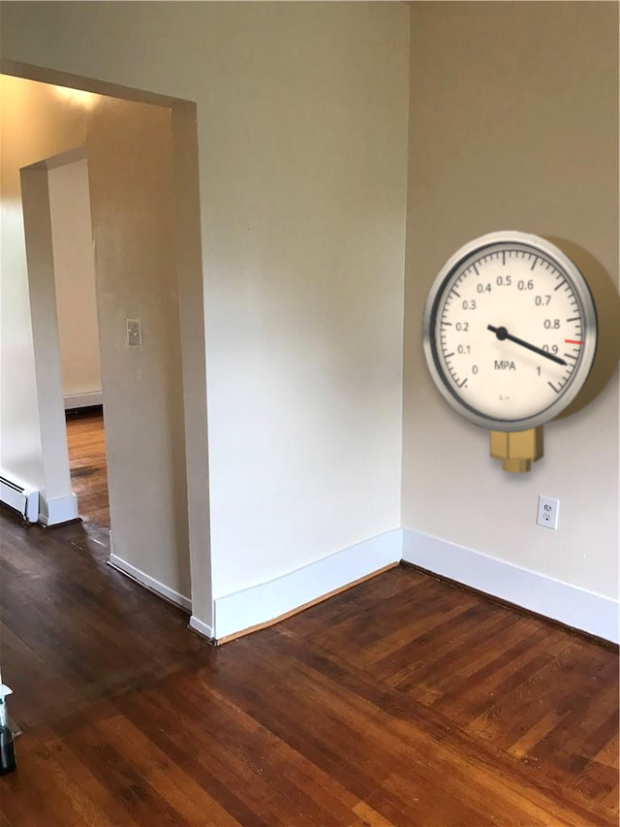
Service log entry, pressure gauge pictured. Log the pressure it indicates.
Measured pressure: 0.92 MPa
